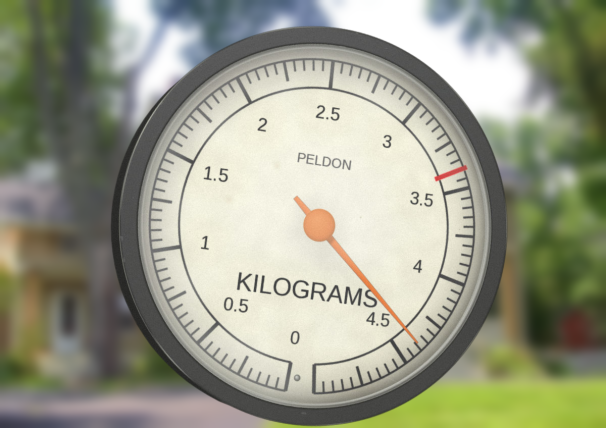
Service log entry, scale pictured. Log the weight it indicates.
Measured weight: 4.4 kg
